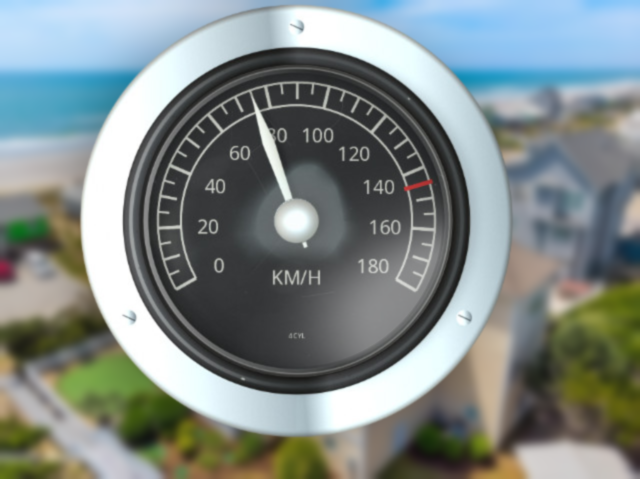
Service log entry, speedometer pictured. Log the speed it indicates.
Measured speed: 75 km/h
